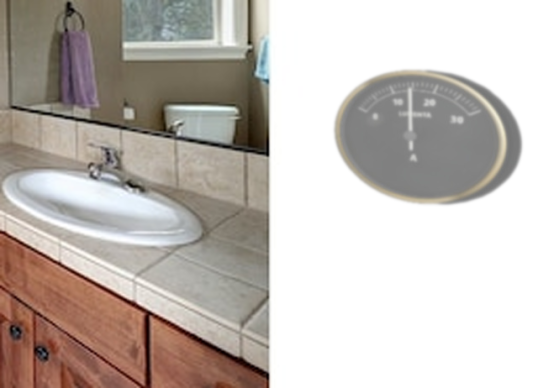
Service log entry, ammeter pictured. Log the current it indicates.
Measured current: 15 A
